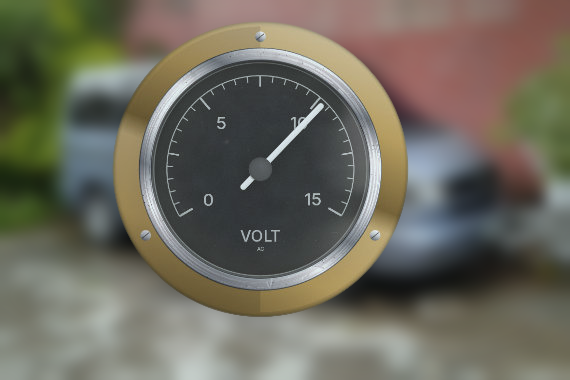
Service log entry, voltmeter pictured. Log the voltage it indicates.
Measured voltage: 10.25 V
